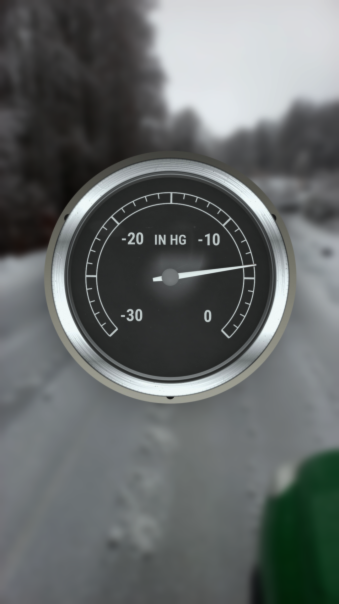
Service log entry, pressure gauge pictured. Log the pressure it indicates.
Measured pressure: -6 inHg
